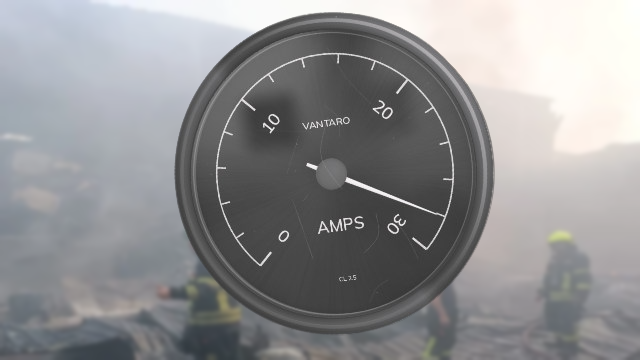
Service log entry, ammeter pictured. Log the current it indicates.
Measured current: 28 A
